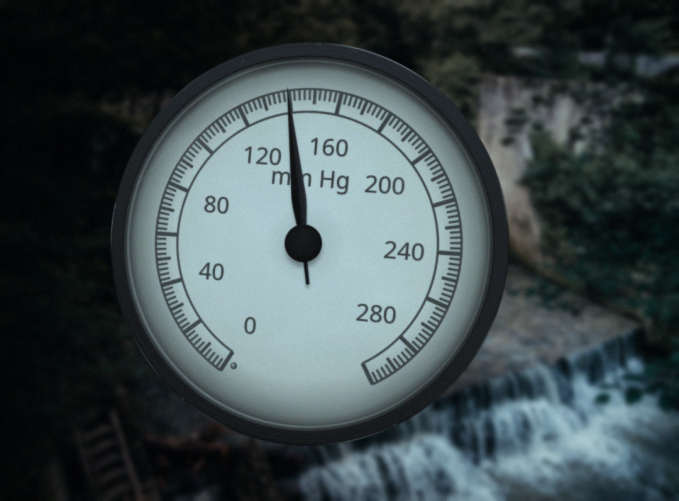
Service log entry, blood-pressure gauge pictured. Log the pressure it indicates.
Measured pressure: 140 mmHg
